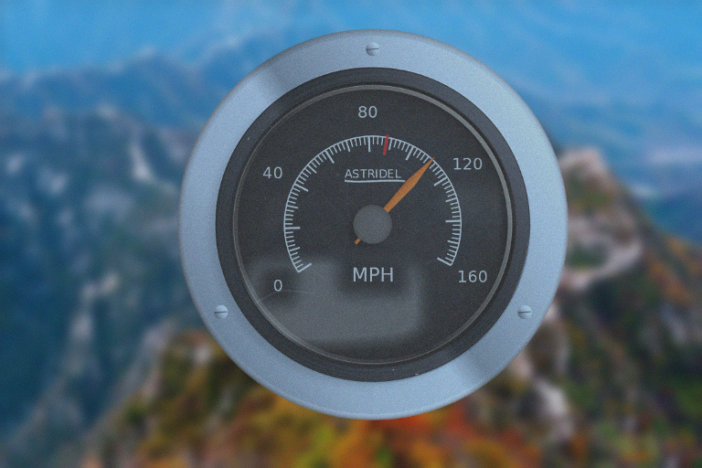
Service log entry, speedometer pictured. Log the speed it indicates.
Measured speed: 110 mph
